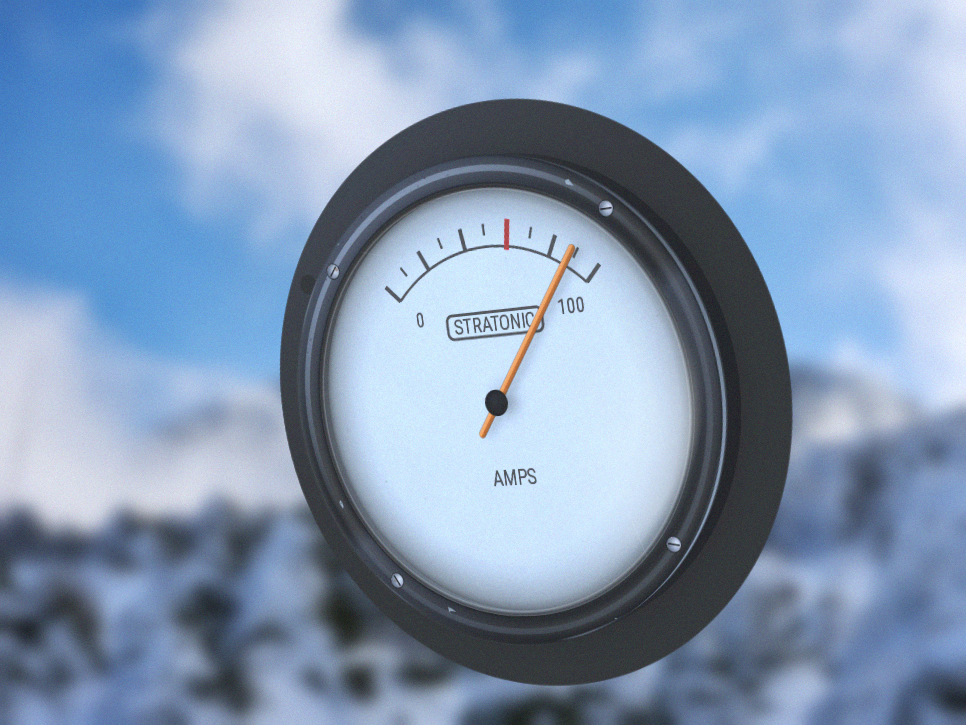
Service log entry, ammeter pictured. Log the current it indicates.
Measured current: 90 A
